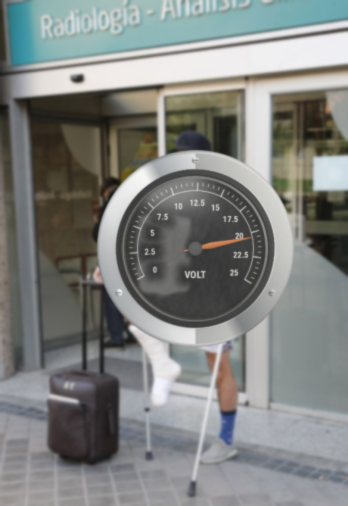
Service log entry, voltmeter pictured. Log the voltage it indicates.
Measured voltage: 20.5 V
